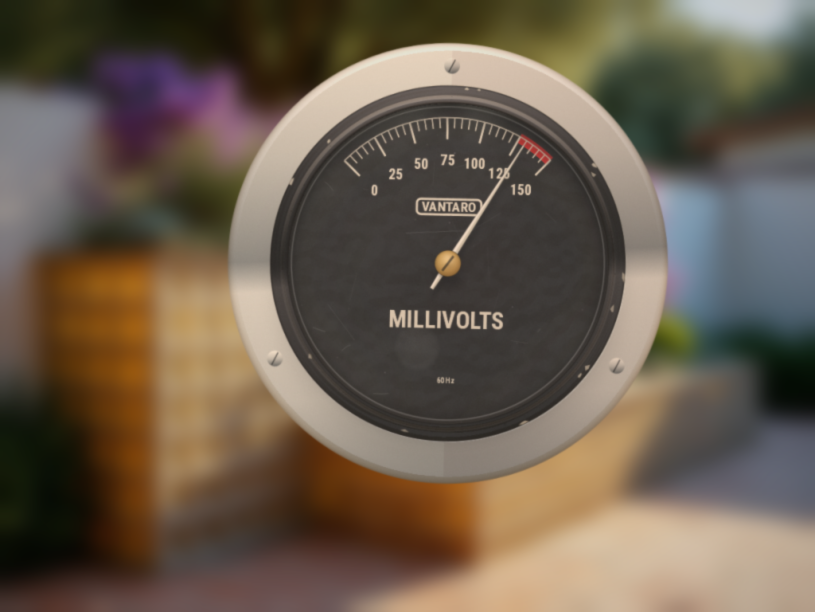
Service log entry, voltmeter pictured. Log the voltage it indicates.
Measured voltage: 130 mV
